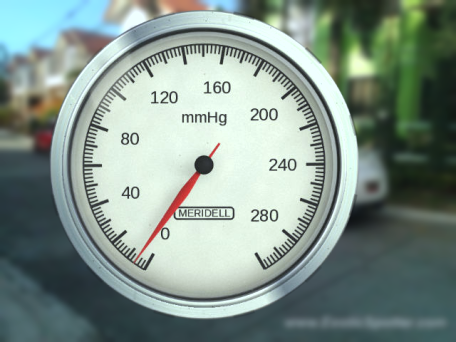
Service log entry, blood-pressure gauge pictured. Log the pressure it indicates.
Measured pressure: 6 mmHg
